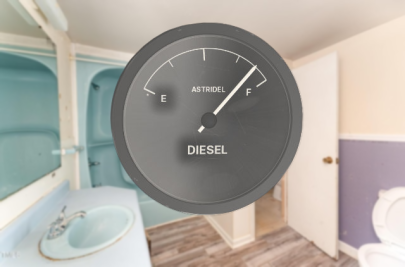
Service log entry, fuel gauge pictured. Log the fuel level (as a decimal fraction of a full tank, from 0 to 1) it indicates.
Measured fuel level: 0.875
